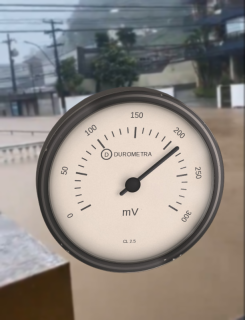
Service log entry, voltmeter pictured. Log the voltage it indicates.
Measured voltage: 210 mV
